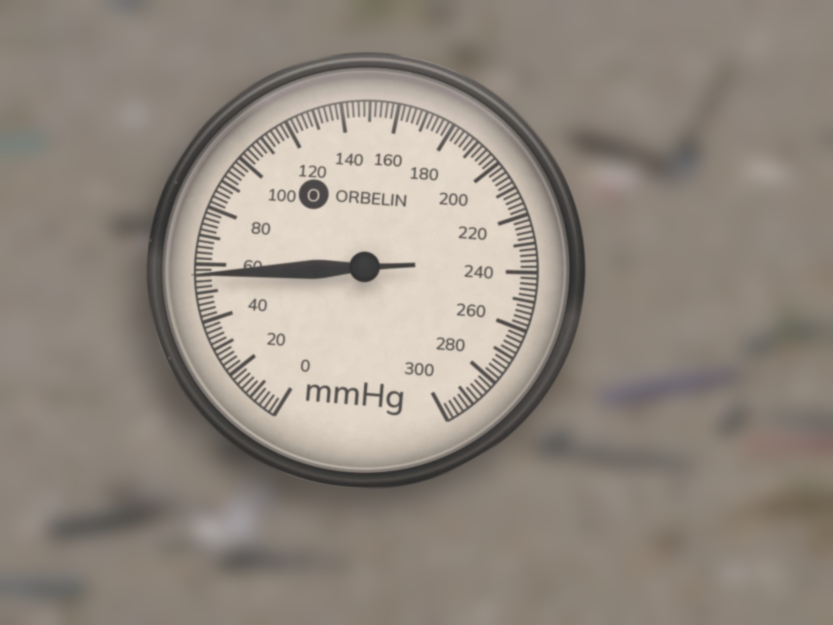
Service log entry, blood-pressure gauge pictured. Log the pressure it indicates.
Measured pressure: 56 mmHg
